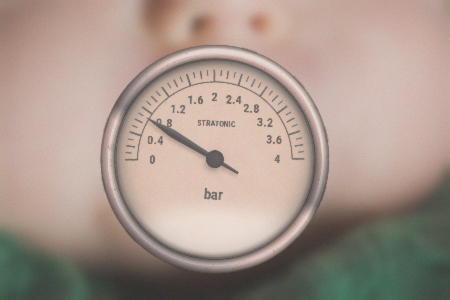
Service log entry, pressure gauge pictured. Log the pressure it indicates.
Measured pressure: 0.7 bar
